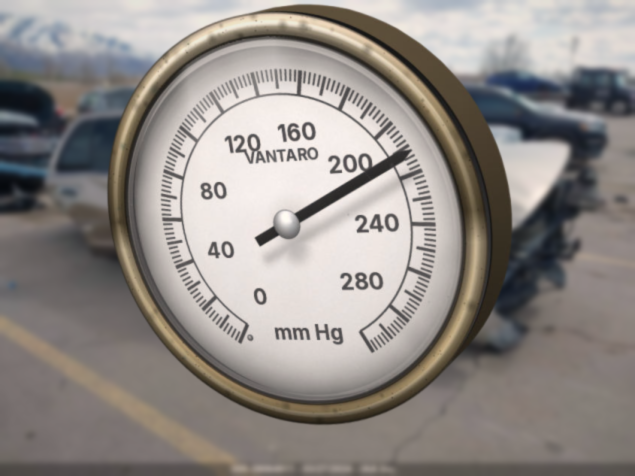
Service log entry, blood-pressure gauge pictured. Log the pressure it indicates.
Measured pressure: 212 mmHg
